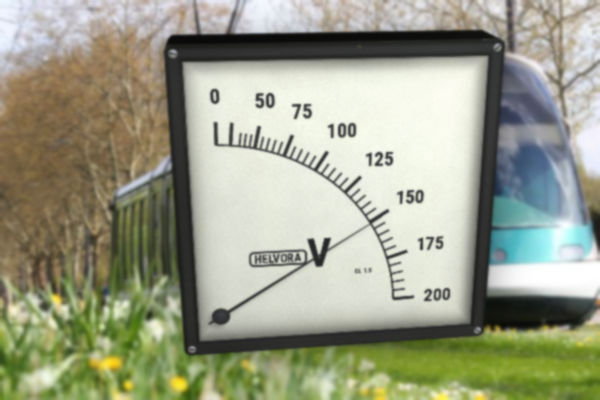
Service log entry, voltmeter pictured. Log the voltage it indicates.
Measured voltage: 150 V
